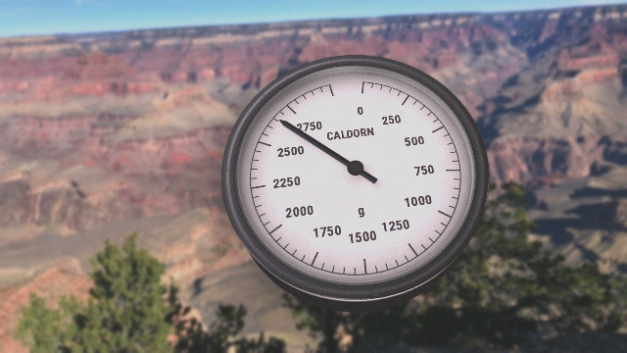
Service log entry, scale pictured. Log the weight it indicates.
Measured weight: 2650 g
